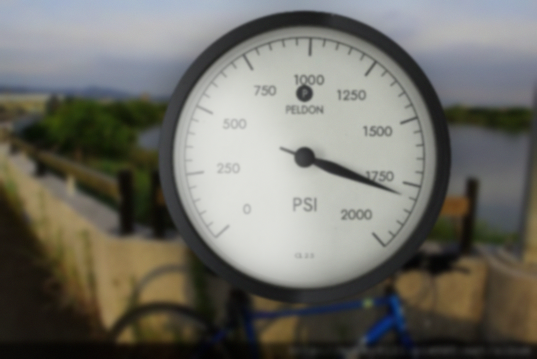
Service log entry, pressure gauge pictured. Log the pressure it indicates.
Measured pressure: 1800 psi
